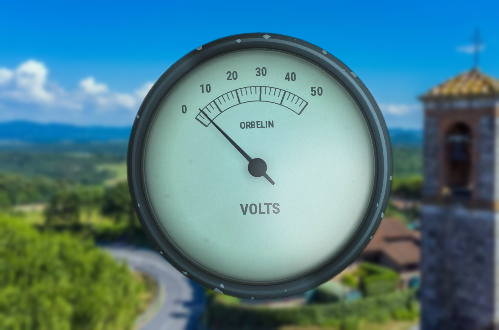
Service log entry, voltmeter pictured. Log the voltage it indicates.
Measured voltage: 4 V
